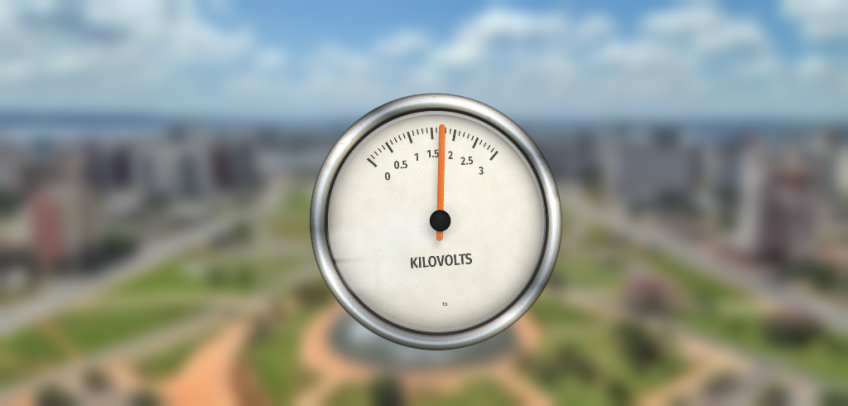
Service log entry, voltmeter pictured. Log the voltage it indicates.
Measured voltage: 1.7 kV
